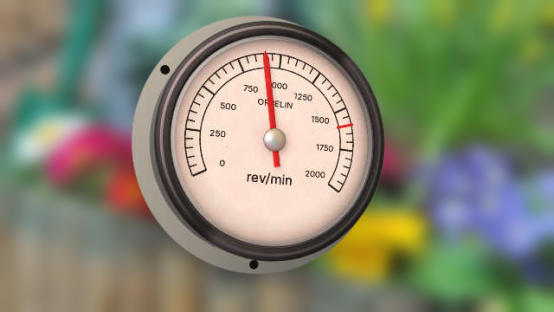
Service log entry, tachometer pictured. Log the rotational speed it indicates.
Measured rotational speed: 900 rpm
